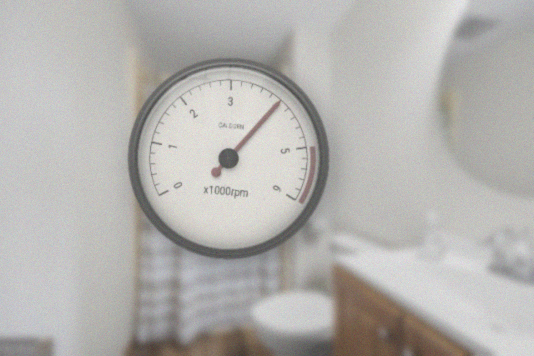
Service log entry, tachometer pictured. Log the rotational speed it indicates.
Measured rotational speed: 4000 rpm
